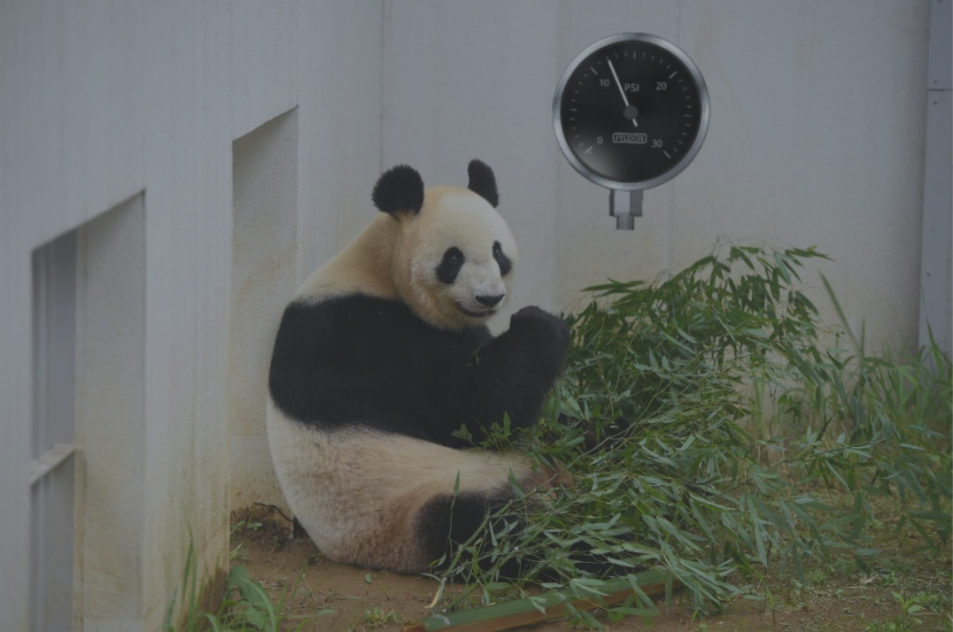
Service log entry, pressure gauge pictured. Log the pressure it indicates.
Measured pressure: 12 psi
